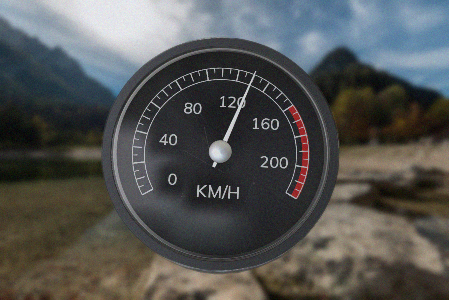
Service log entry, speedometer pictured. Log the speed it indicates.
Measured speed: 130 km/h
